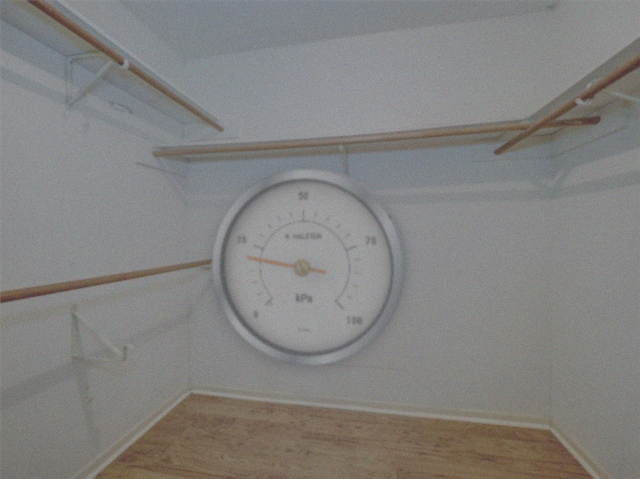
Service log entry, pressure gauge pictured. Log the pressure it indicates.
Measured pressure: 20 kPa
